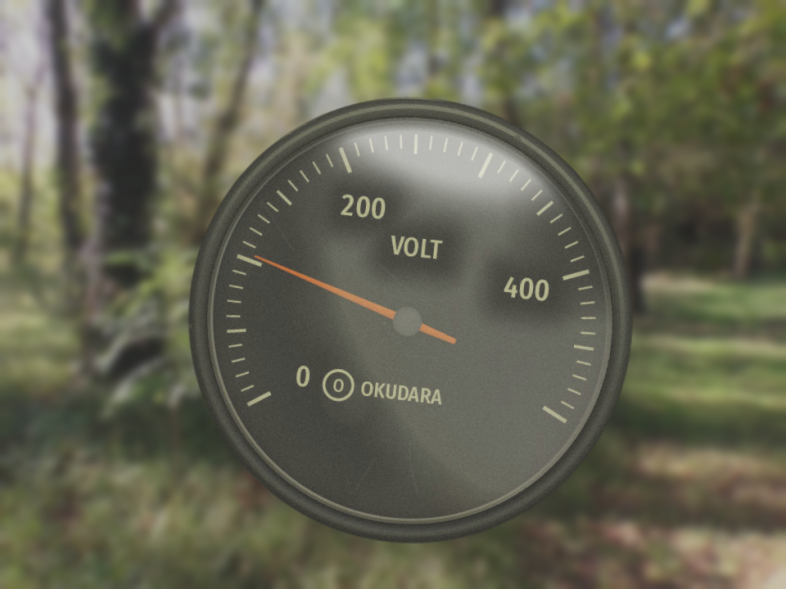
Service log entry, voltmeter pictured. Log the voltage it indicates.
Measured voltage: 105 V
